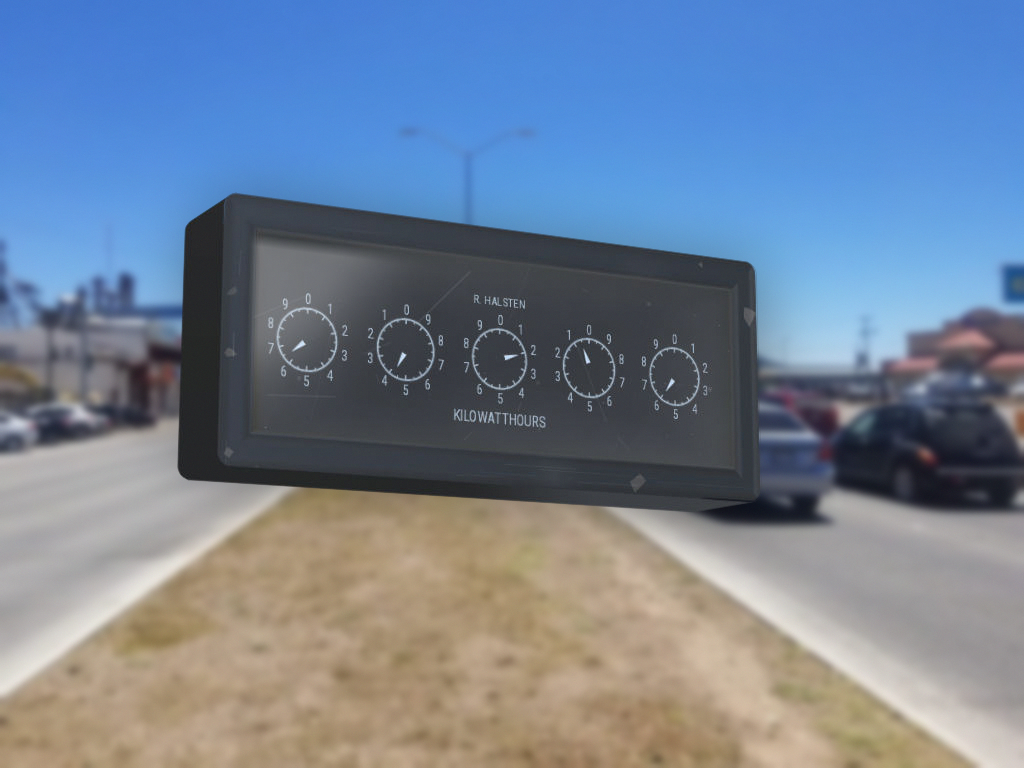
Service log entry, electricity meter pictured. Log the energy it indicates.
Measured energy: 64206 kWh
